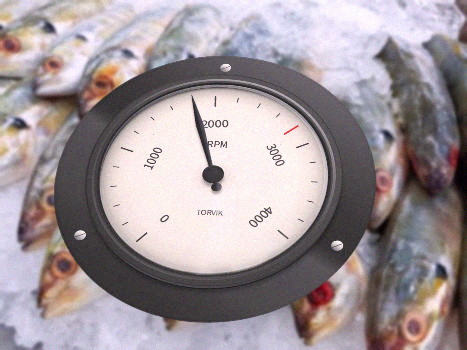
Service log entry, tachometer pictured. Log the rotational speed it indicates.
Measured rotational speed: 1800 rpm
